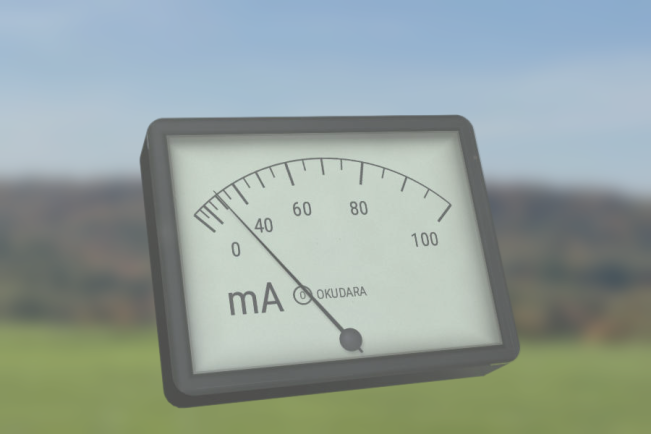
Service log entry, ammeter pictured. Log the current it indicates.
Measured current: 30 mA
